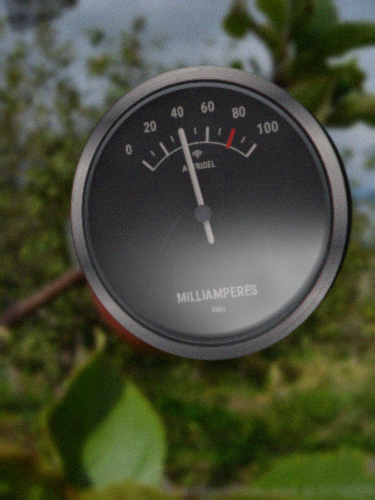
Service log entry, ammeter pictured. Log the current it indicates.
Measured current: 40 mA
